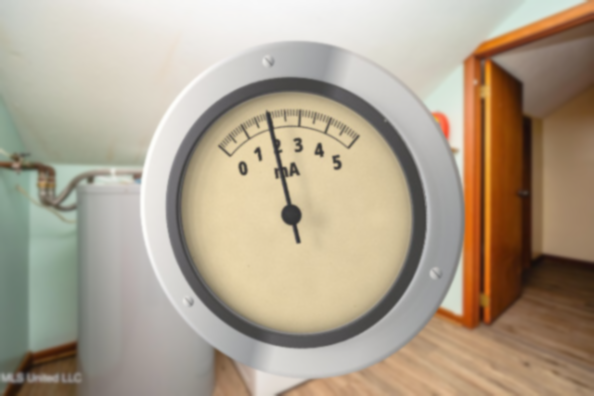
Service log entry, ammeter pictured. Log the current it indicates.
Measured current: 2 mA
